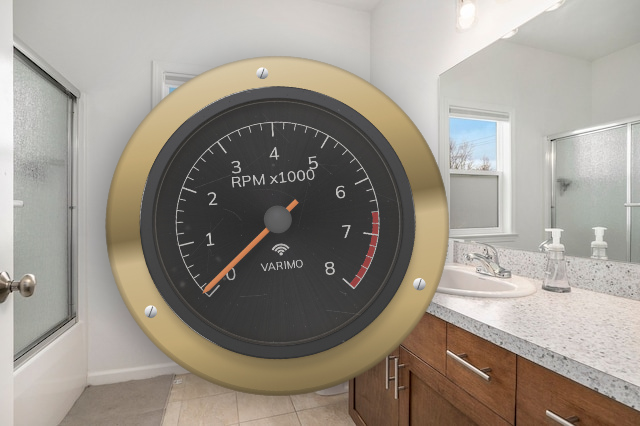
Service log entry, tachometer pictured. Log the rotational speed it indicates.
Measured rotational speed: 100 rpm
